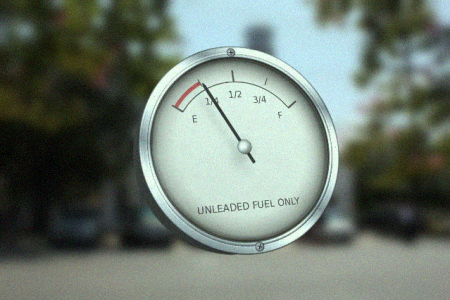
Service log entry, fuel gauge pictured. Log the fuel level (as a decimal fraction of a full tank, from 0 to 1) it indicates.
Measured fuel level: 0.25
